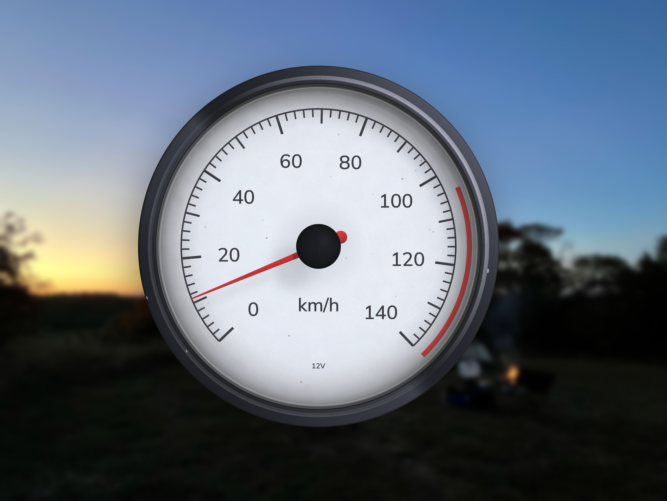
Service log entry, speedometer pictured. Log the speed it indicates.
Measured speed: 11 km/h
